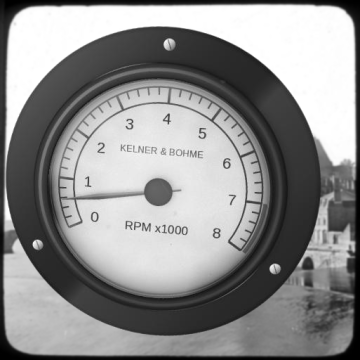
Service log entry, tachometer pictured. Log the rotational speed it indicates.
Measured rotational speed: 600 rpm
